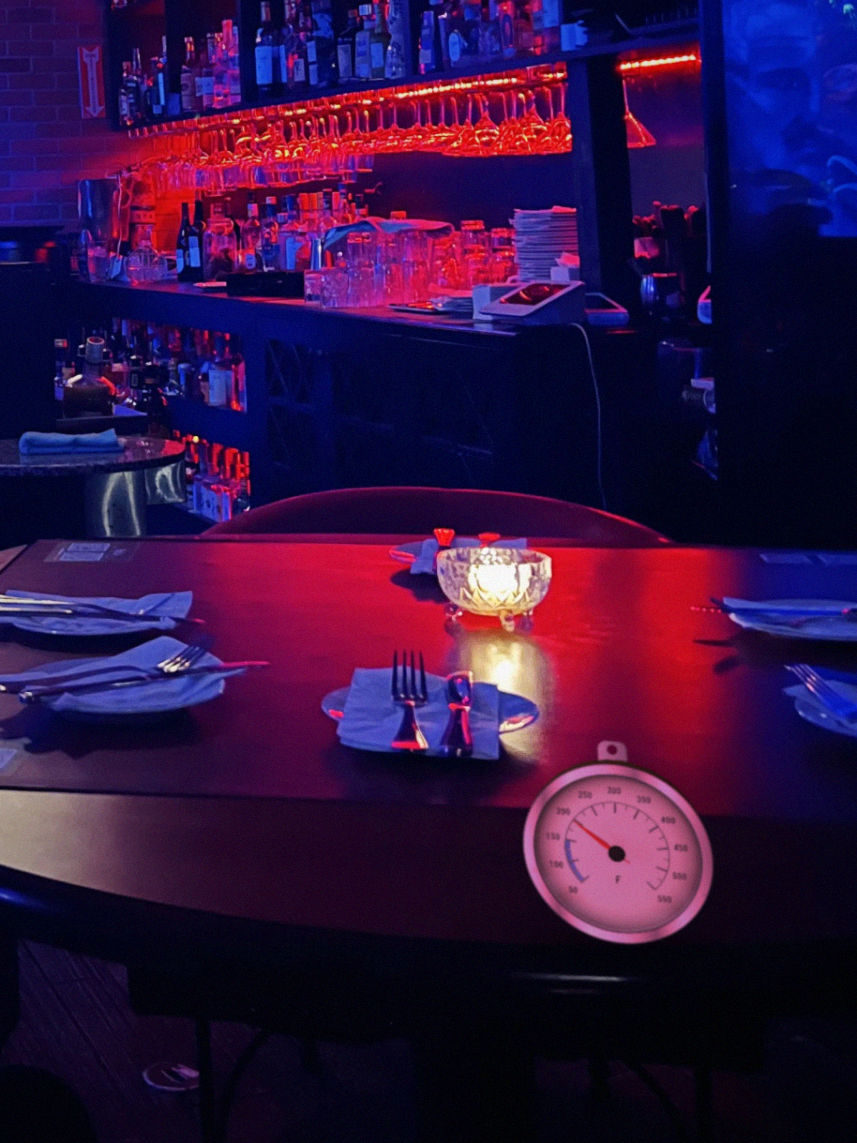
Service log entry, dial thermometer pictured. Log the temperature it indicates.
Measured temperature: 200 °F
